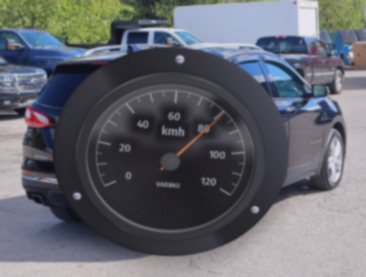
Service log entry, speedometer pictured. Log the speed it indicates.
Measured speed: 80 km/h
